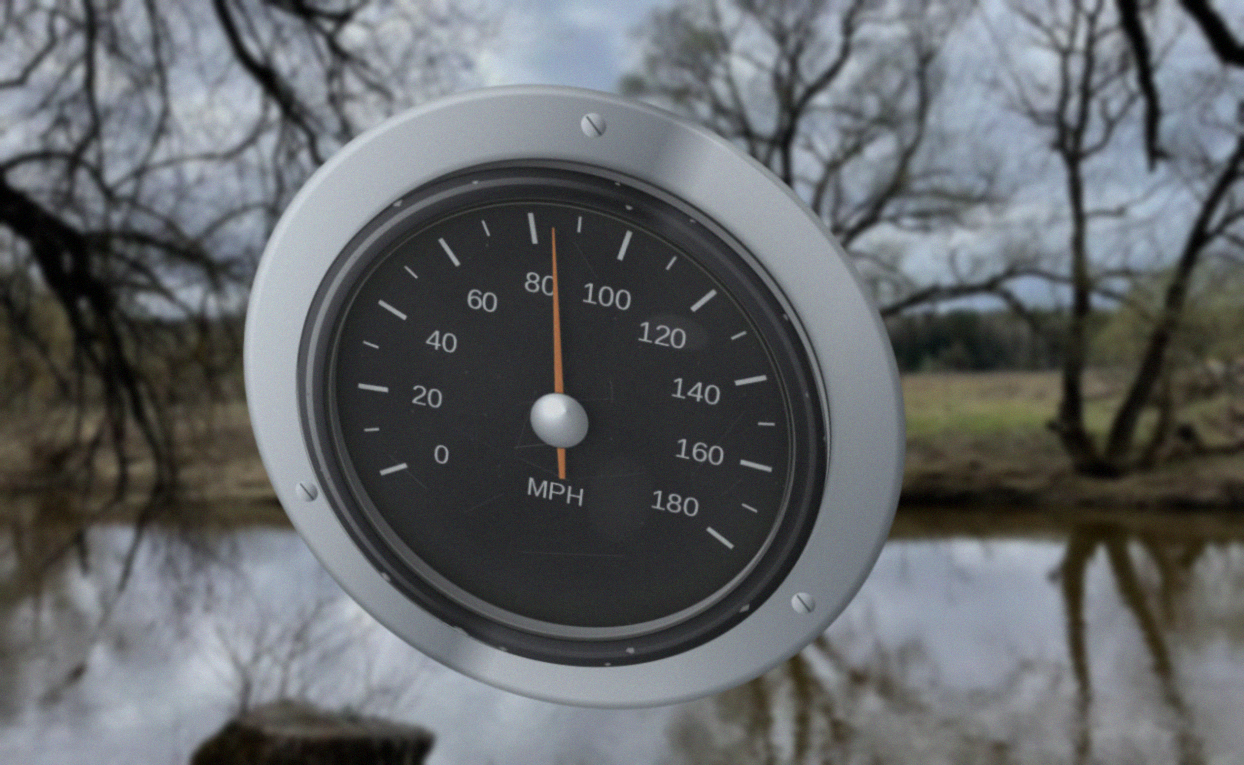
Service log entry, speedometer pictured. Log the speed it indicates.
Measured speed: 85 mph
